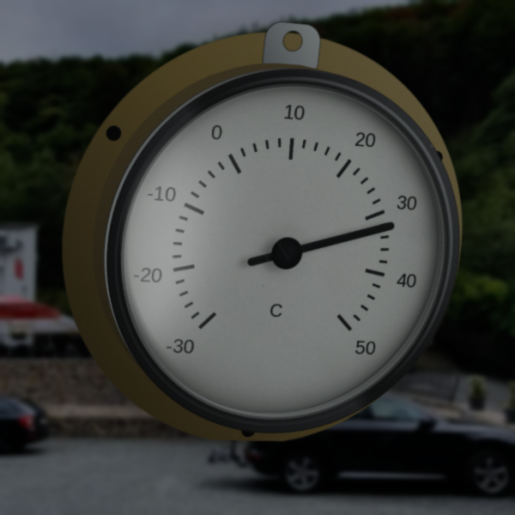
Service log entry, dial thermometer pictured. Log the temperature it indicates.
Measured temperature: 32 °C
